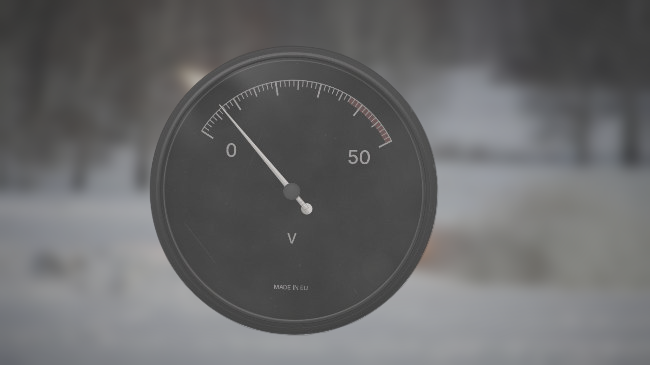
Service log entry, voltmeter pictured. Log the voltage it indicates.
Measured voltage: 7 V
